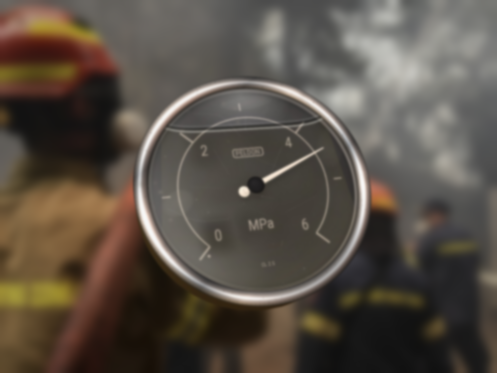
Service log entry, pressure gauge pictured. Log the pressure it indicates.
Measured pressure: 4.5 MPa
